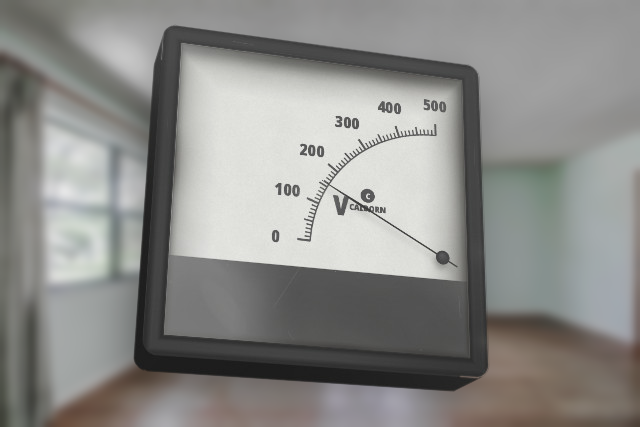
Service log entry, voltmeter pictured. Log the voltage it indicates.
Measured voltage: 150 V
